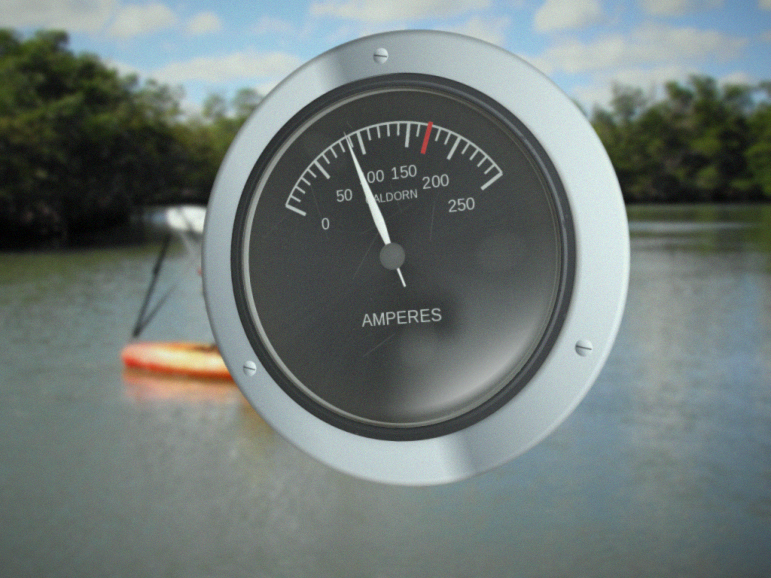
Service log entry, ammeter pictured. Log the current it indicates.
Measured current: 90 A
